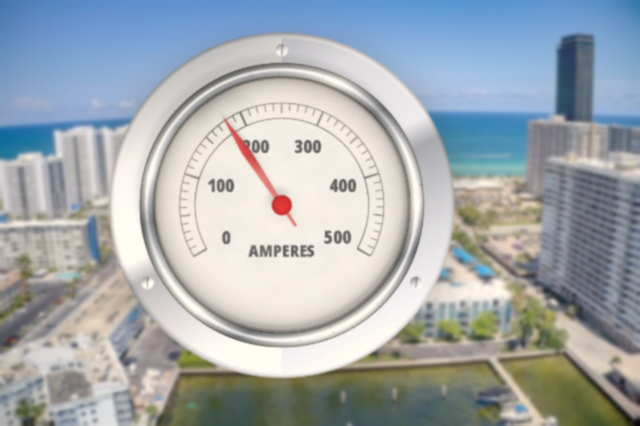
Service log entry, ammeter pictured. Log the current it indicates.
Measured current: 180 A
